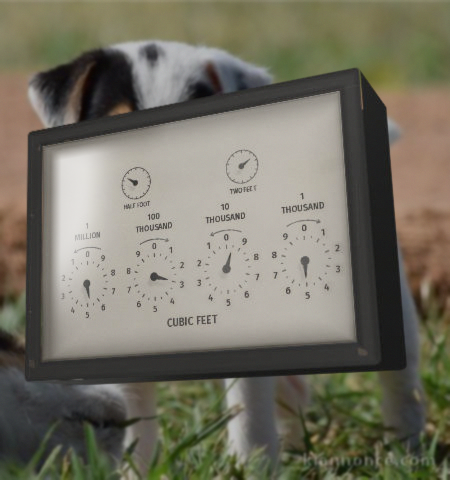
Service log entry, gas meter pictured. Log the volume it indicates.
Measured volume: 529500 ft³
